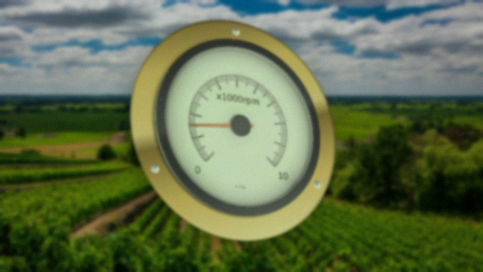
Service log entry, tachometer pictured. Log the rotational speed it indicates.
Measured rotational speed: 1500 rpm
